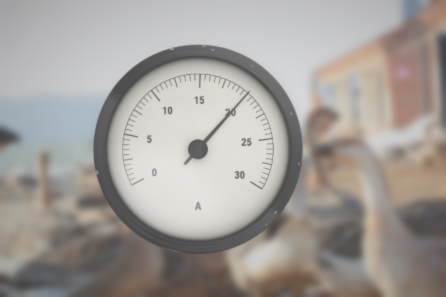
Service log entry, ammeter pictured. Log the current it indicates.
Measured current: 20 A
